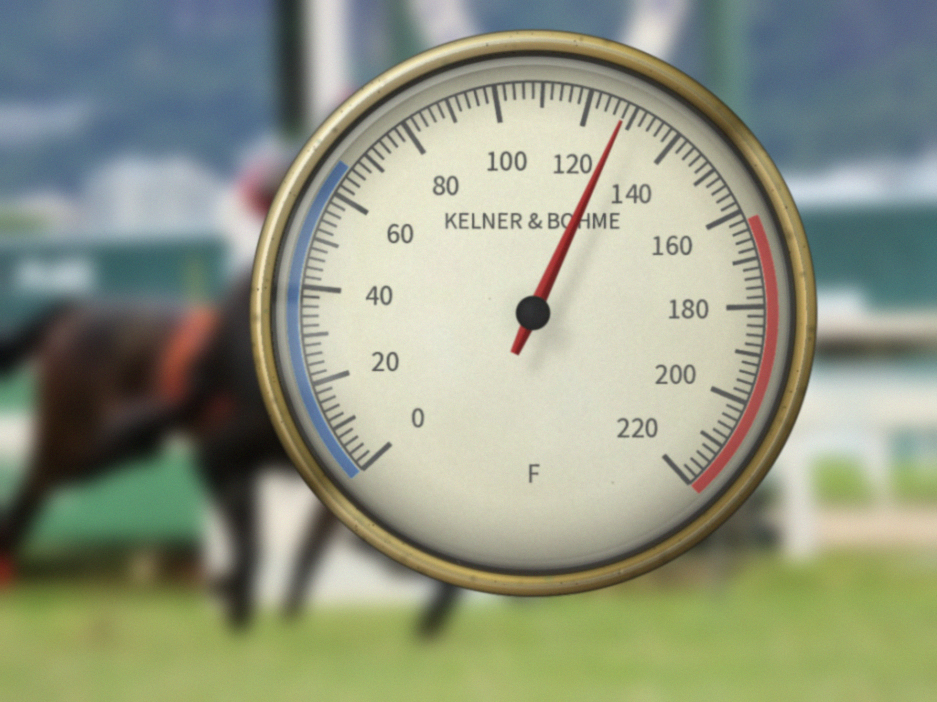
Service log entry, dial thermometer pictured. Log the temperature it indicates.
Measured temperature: 128 °F
